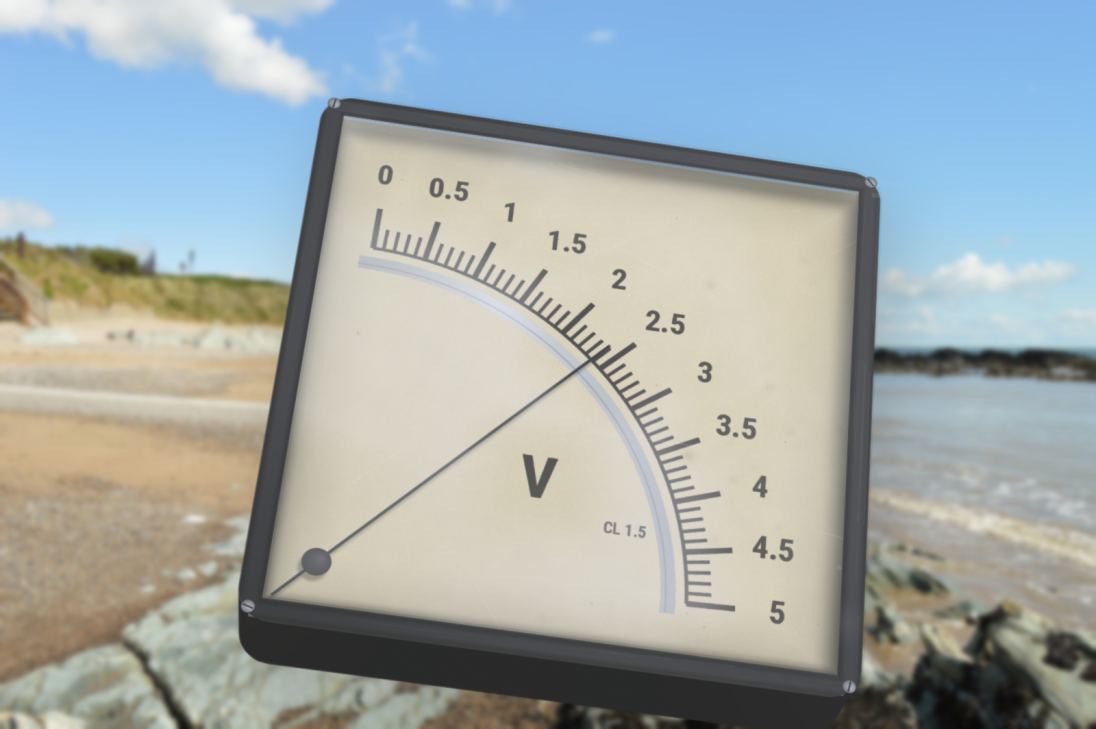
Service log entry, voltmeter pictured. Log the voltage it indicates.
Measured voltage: 2.4 V
